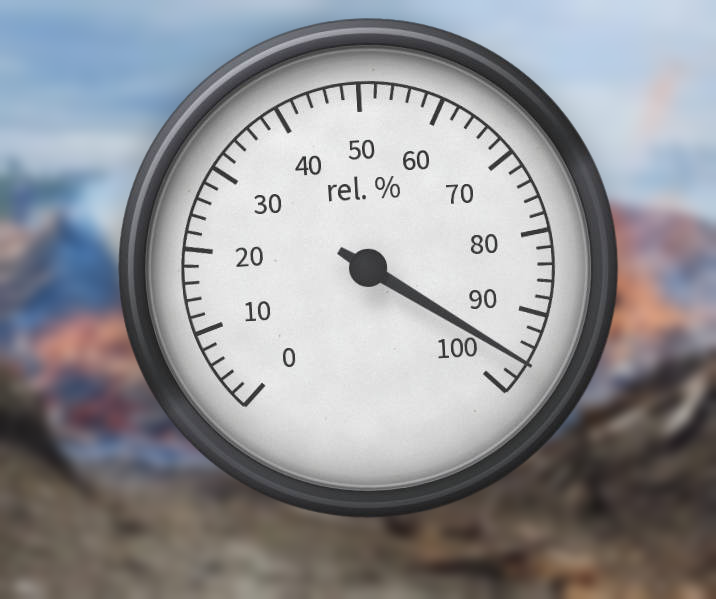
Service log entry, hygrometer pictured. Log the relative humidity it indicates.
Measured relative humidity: 96 %
